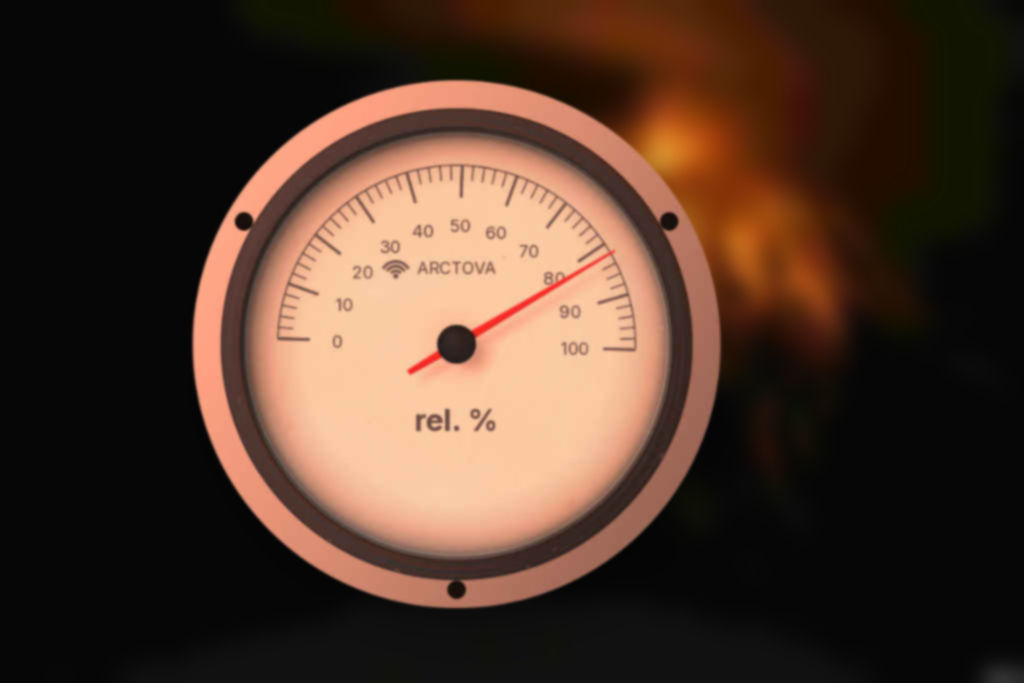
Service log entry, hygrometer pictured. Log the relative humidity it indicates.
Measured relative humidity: 82 %
